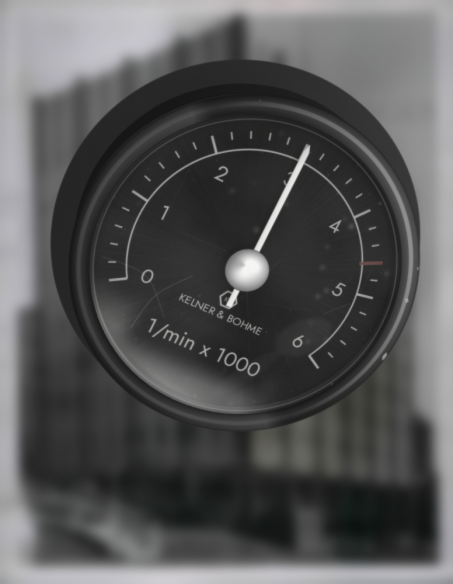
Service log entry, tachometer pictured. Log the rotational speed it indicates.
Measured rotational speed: 3000 rpm
